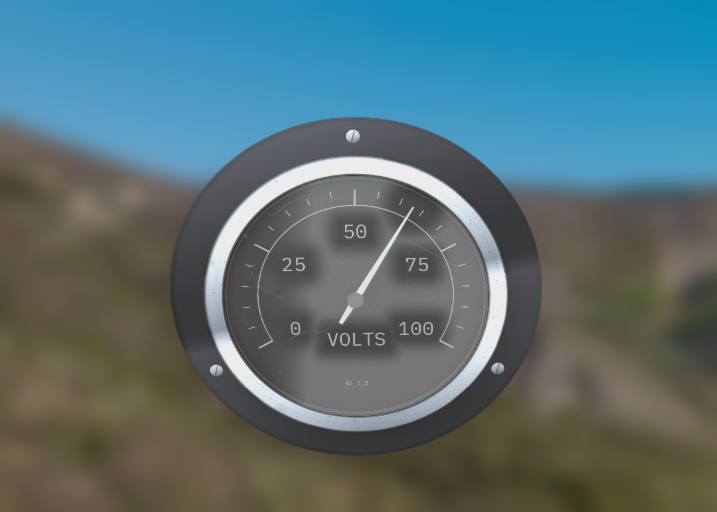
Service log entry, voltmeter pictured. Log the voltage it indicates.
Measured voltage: 62.5 V
